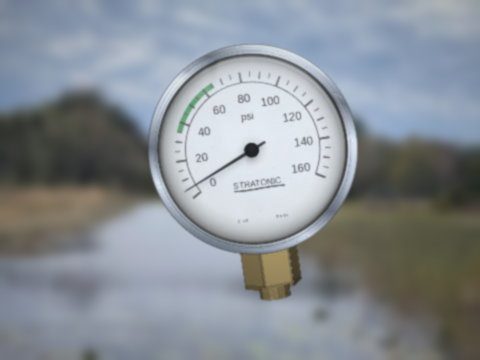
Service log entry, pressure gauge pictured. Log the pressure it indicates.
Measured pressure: 5 psi
